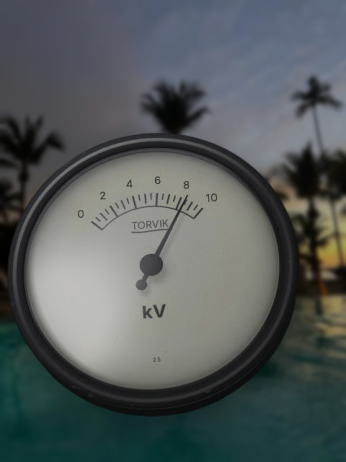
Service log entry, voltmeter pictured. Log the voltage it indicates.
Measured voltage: 8.5 kV
